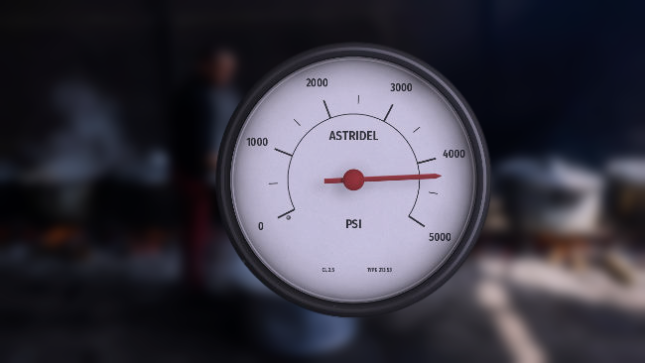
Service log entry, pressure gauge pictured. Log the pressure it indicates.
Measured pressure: 4250 psi
